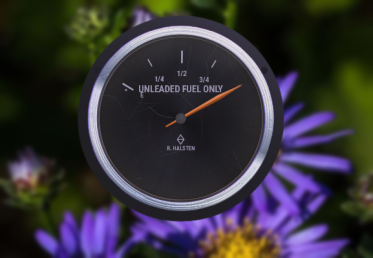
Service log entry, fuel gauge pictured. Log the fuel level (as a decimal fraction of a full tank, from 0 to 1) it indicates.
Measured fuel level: 1
